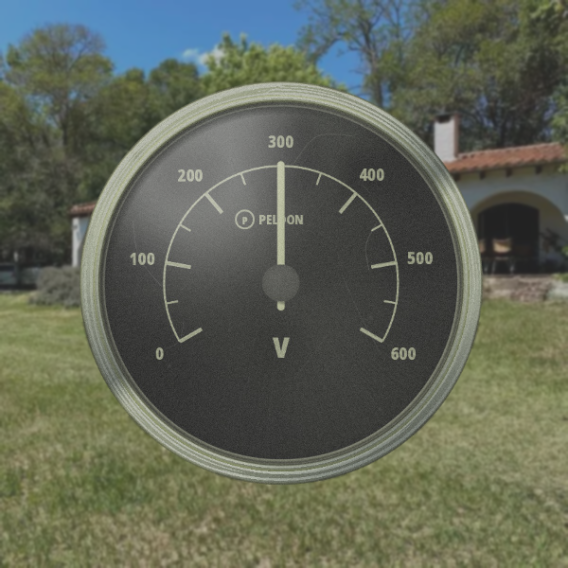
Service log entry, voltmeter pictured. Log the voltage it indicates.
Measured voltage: 300 V
